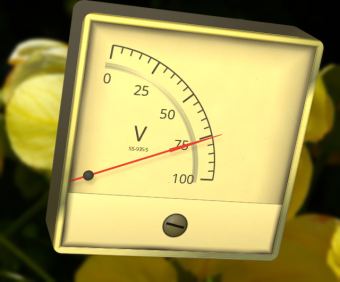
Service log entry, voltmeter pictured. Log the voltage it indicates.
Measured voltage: 75 V
